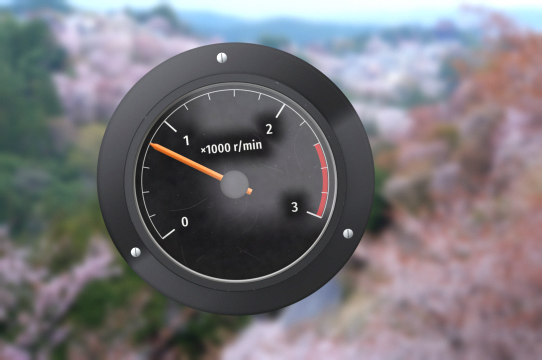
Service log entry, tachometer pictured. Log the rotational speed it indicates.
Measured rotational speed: 800 rpm
